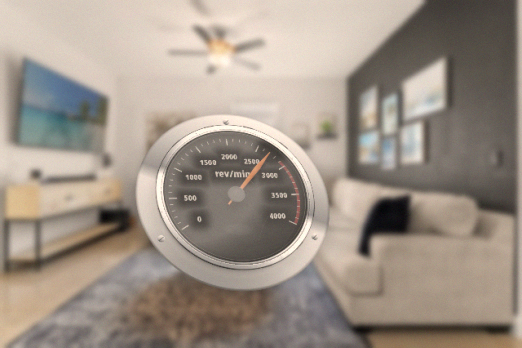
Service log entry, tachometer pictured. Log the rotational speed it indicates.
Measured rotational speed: 2700 rpm
